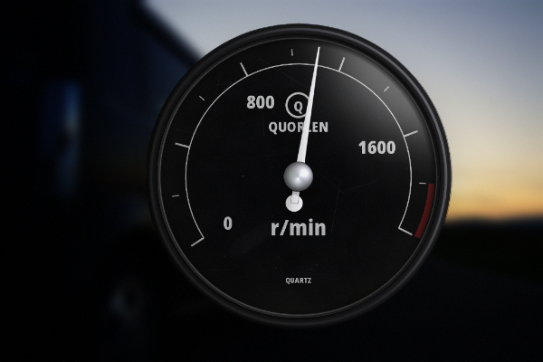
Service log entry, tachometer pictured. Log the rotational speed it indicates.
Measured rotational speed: 1100 rpm
